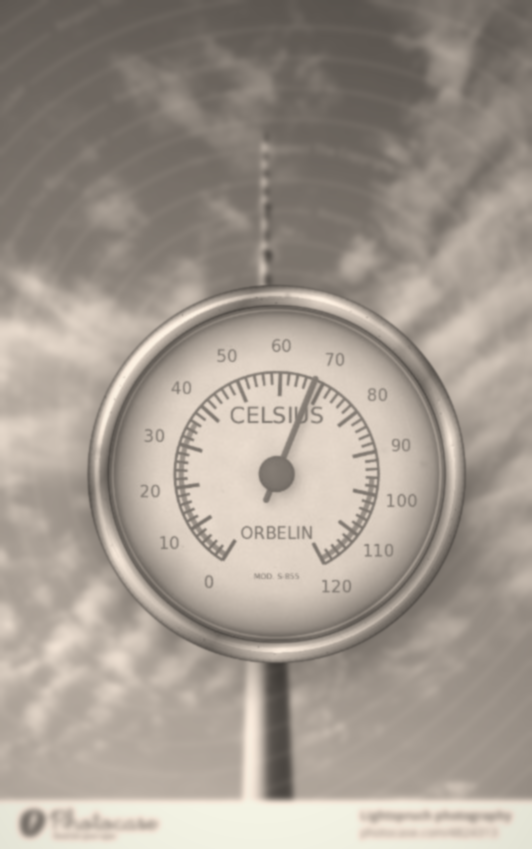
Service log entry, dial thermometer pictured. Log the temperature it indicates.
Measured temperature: 68 °C
